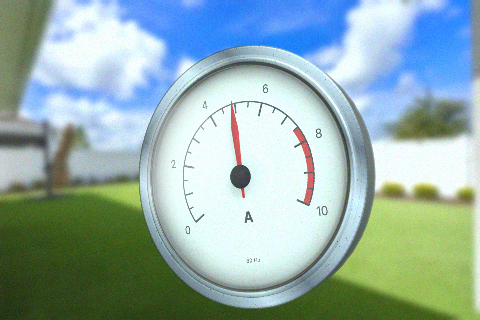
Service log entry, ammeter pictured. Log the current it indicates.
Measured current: 5 A
